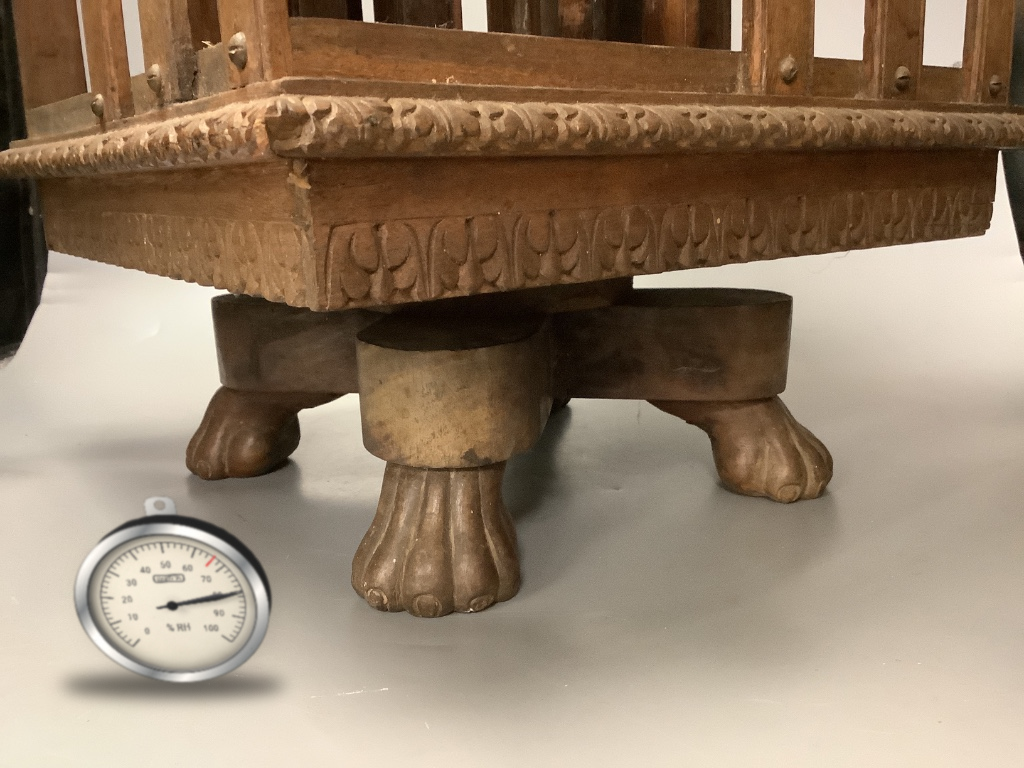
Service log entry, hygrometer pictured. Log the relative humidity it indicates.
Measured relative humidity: 80 %
